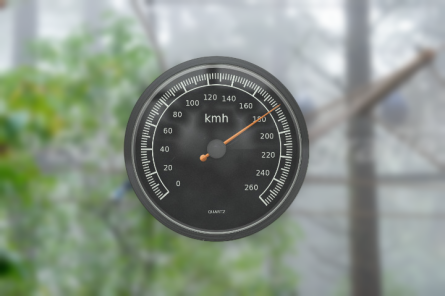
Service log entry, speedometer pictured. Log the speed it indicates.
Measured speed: 180 km/h
